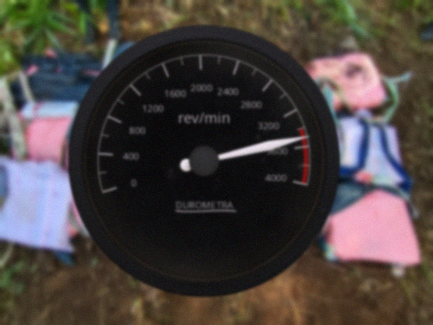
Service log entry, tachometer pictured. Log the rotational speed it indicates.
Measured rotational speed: 3500 rpm
